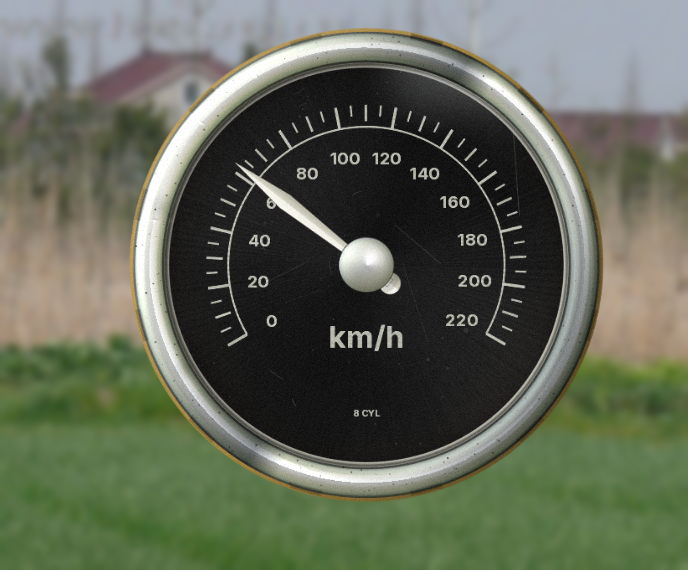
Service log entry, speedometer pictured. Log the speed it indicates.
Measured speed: 62.5 km/h
